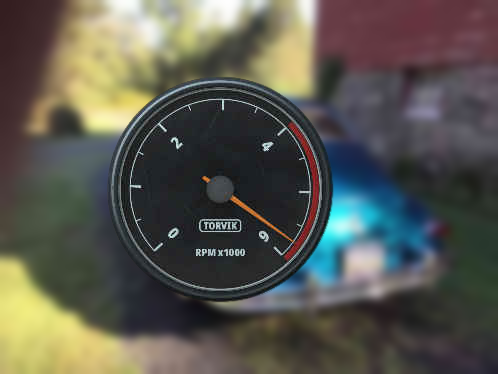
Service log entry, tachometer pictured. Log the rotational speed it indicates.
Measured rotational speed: 5750 rpm
